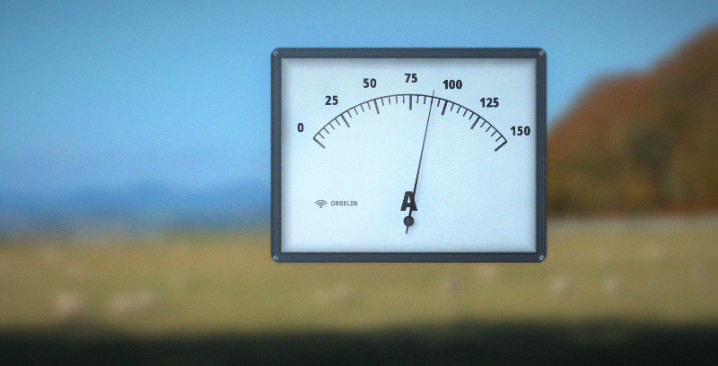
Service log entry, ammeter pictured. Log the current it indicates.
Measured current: 90 A
